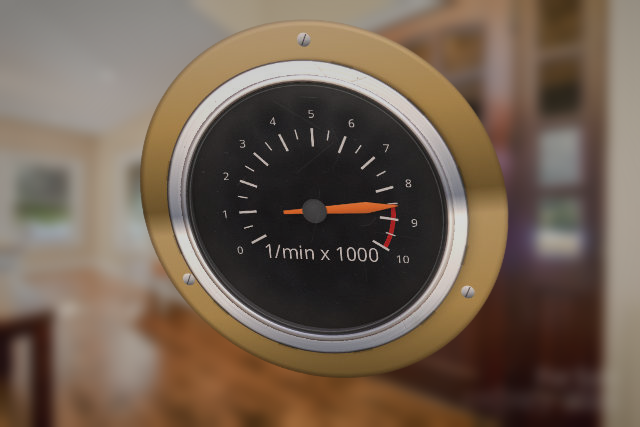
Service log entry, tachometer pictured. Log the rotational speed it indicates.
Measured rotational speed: 8500 rpm
